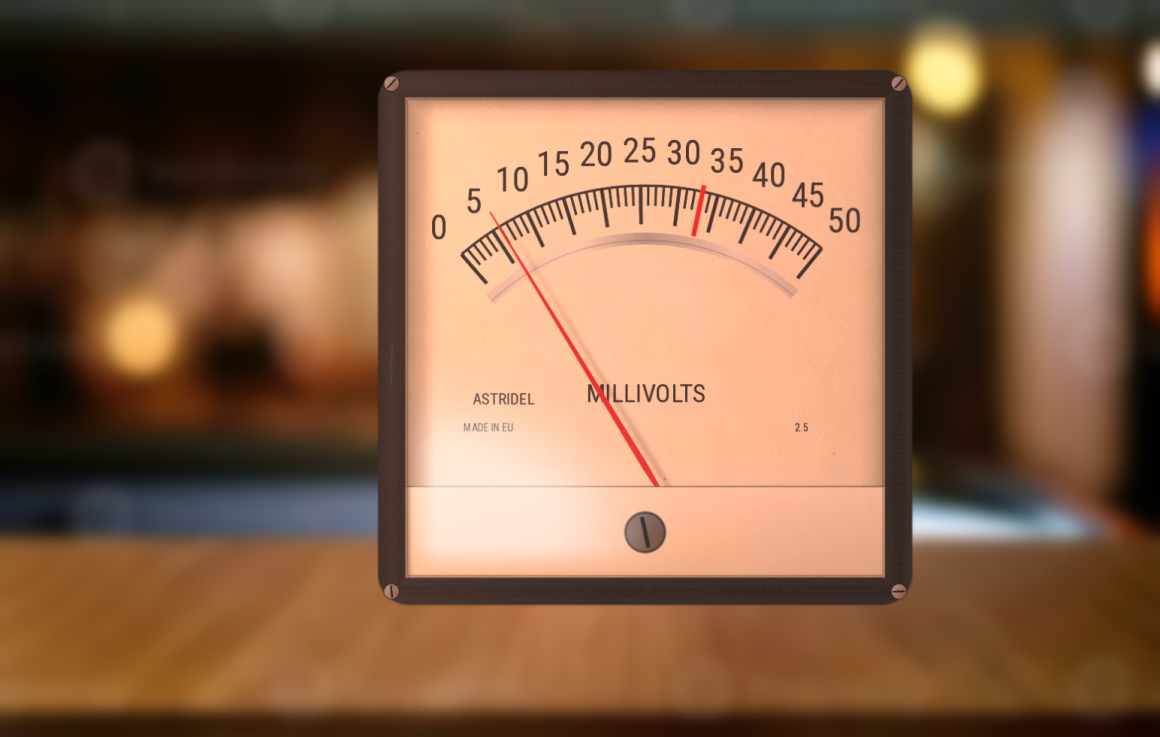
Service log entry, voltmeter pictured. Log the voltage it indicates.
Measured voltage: 6 mV
